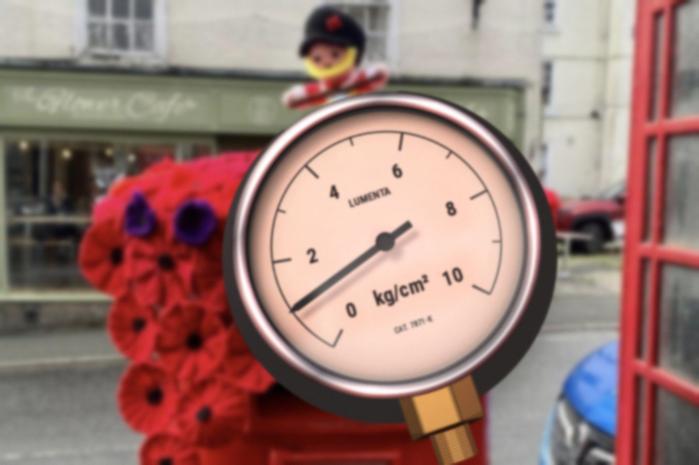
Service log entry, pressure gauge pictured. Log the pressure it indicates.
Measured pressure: 1 kg/cm²
